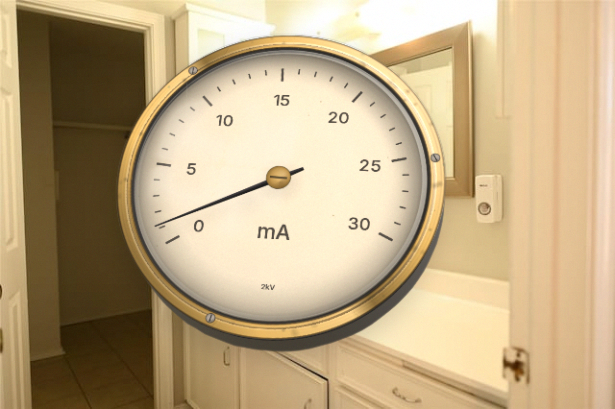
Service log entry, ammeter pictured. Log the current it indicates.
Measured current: 1 mA
